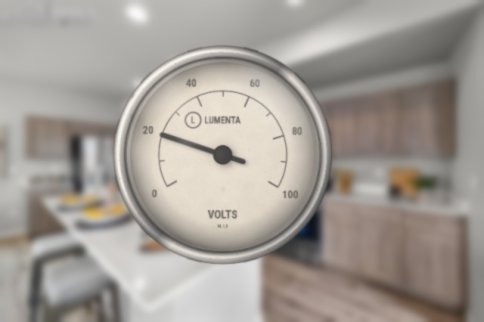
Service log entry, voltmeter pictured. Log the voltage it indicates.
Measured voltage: 20 V
